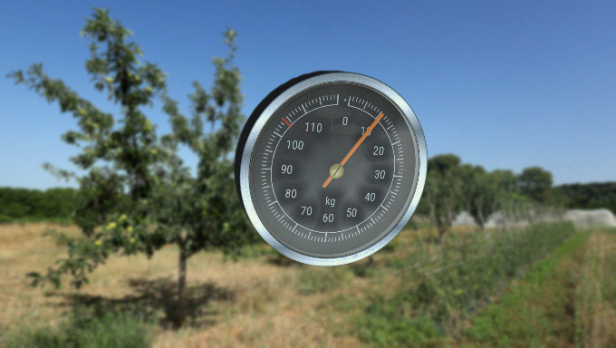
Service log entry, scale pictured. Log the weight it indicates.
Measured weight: 10 kg
